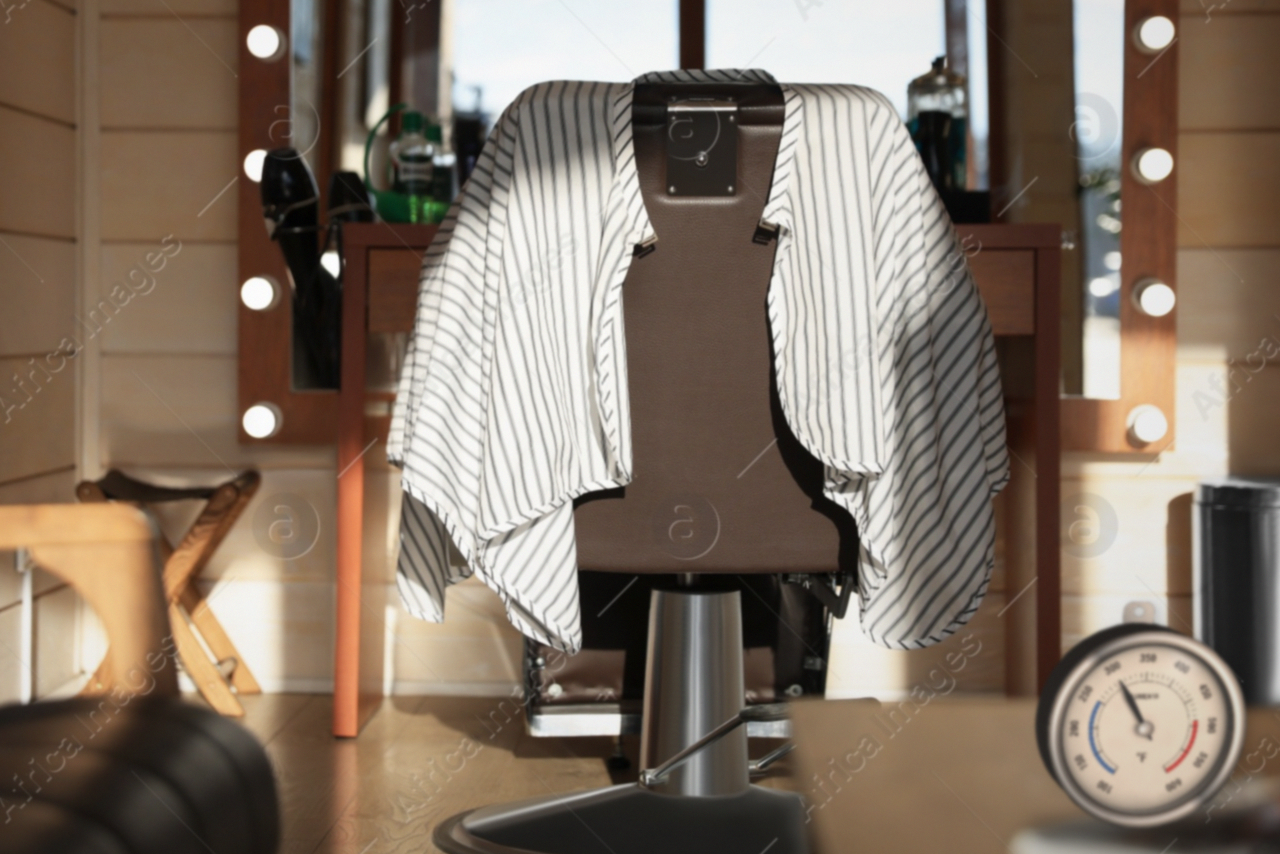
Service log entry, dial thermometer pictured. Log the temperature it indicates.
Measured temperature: 300 °F
